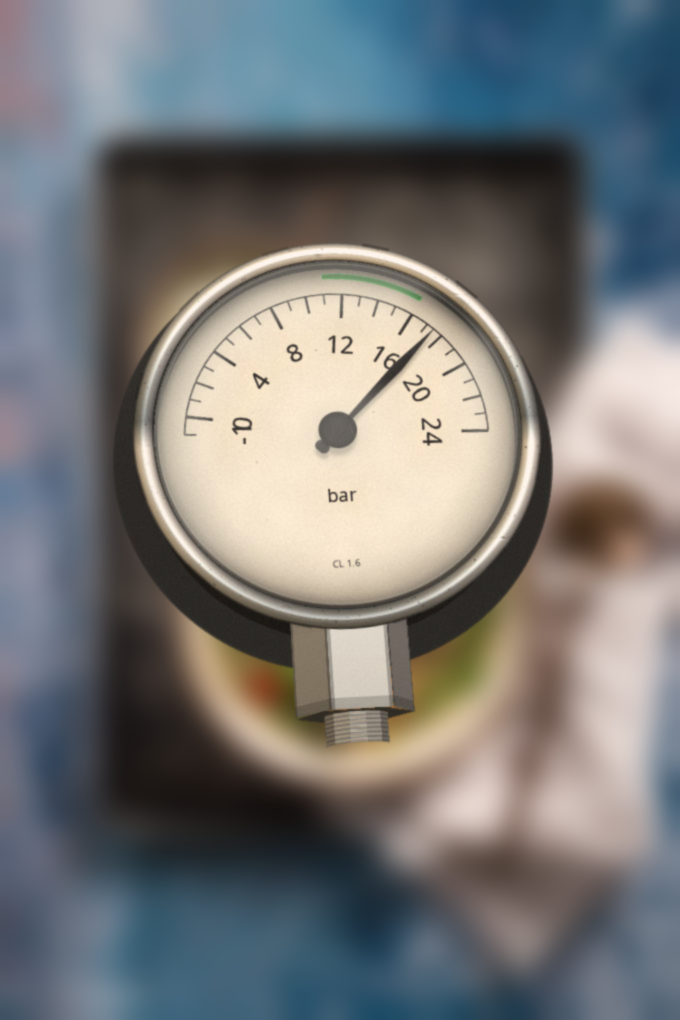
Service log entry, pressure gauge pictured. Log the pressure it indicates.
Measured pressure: 17.5 bar
